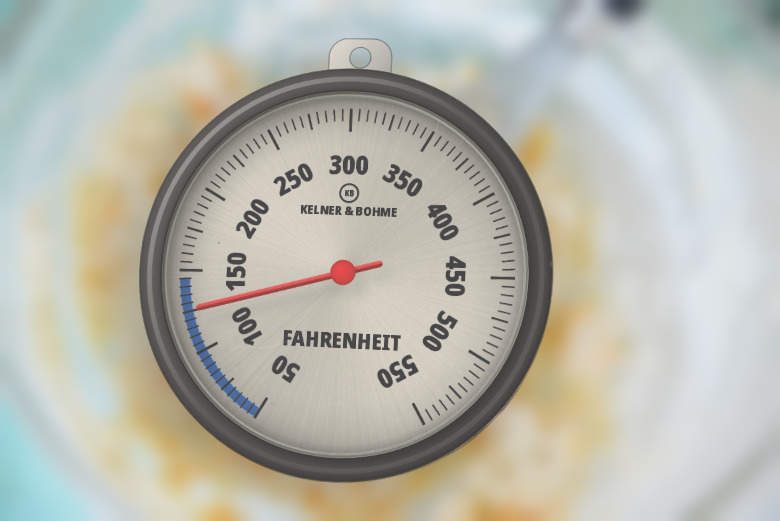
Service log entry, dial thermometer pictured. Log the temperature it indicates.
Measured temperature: 125 °F
